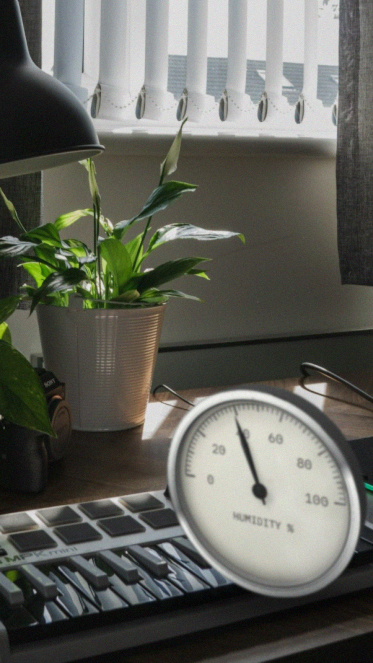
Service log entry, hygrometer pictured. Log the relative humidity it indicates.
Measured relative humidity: 40 %
